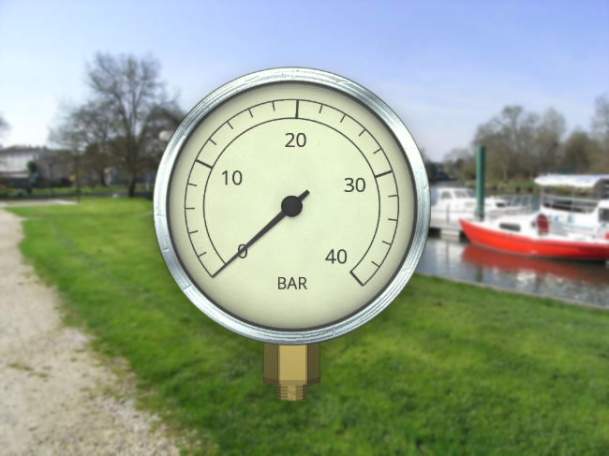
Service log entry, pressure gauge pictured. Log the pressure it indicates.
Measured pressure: 0 bar
